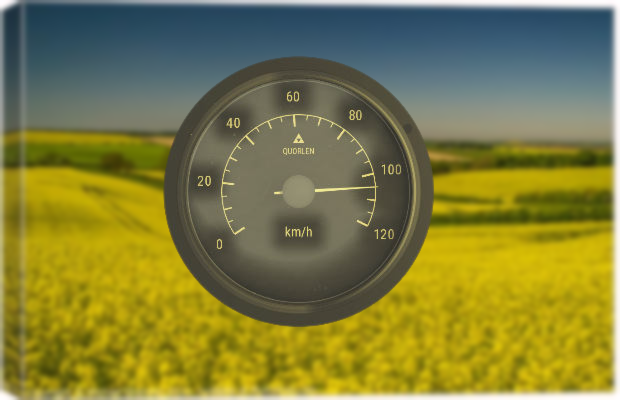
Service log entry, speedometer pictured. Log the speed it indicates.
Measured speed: 105 km/h
